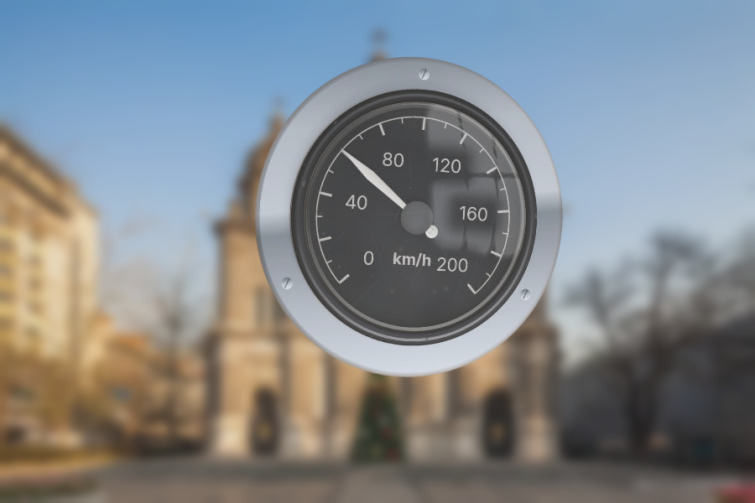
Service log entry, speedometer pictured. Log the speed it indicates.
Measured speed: 60 km/h
